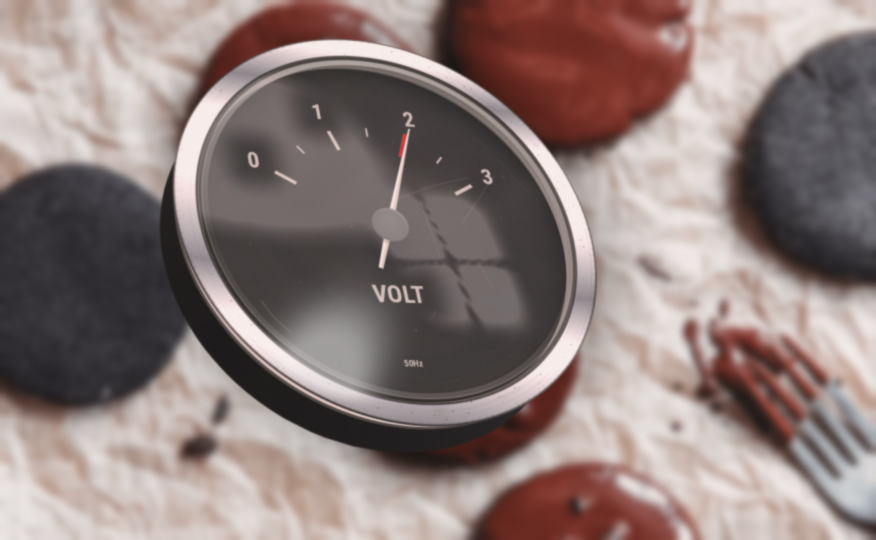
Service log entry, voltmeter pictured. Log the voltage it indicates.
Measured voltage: 2 V
